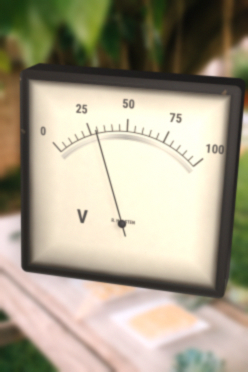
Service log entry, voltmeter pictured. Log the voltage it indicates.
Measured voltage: 30 V
